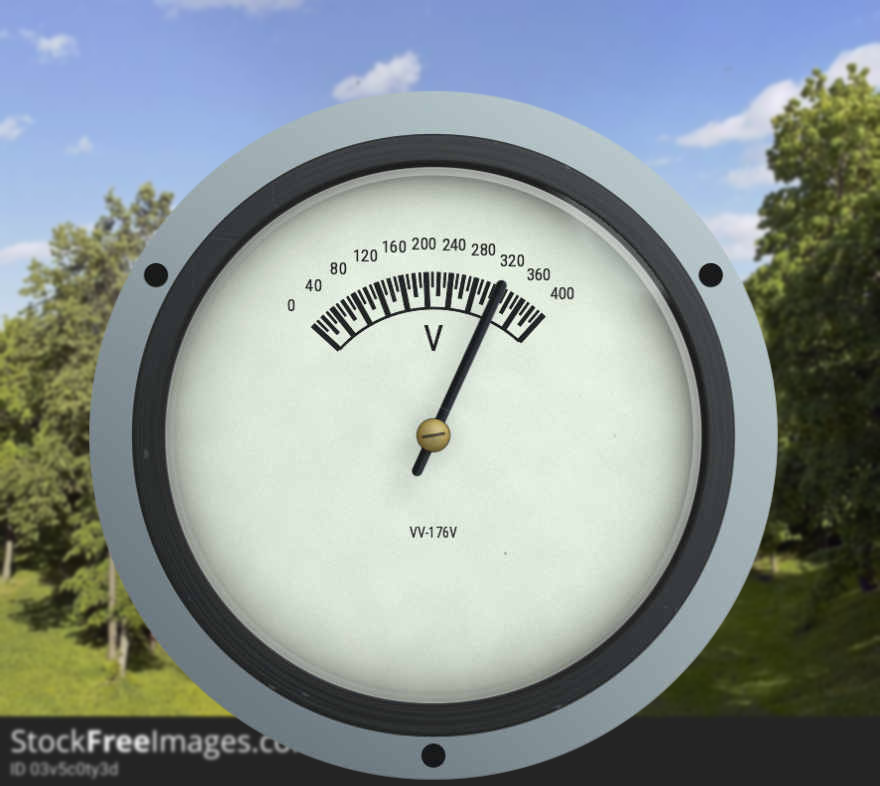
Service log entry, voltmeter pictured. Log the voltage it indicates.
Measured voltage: 320 V
